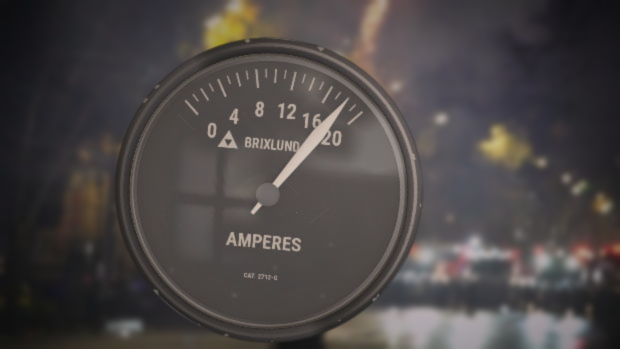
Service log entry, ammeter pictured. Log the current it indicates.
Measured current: 18 A
